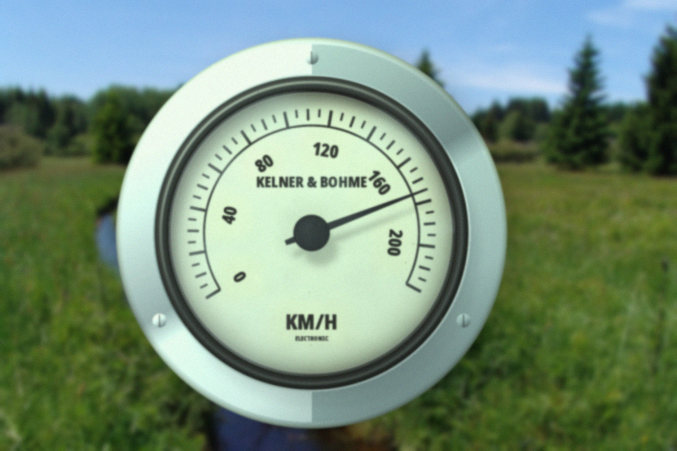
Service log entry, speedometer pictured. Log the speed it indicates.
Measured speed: 175 km/h
